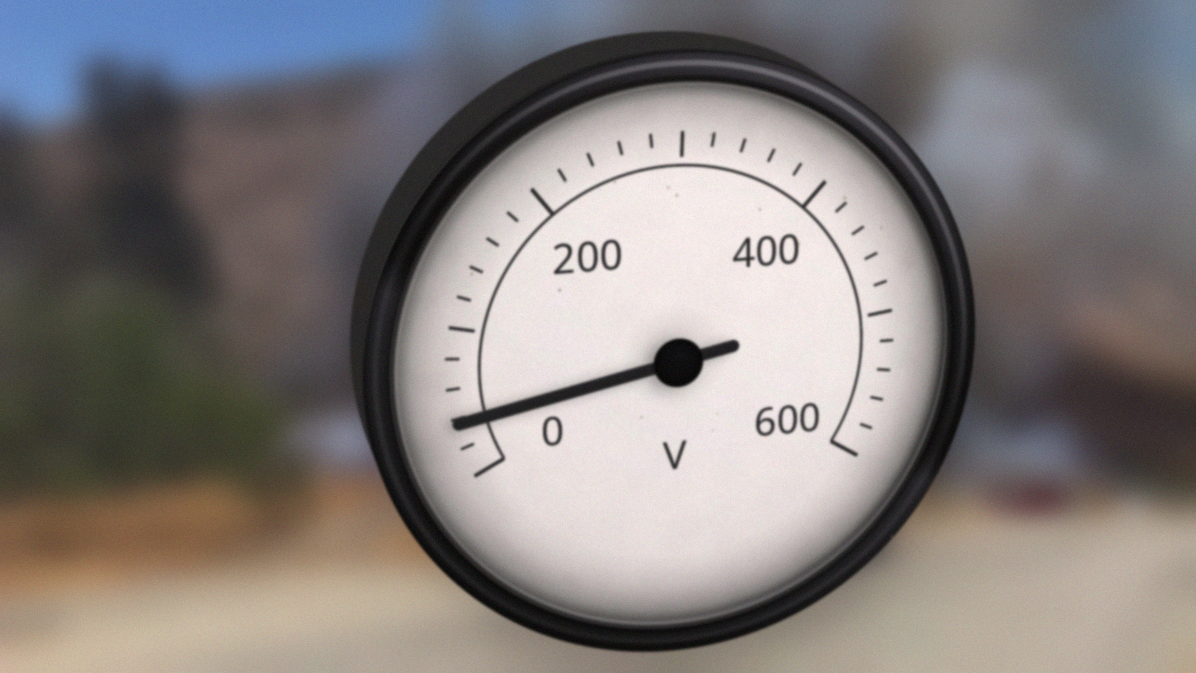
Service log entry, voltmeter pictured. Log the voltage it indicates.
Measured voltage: 40 V
